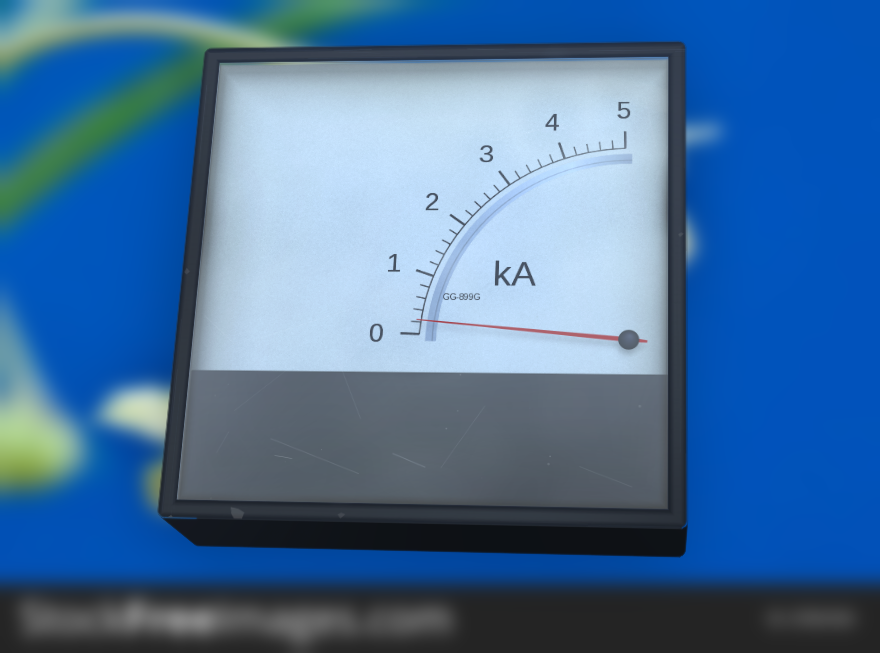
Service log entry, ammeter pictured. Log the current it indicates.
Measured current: 0.2 kA
